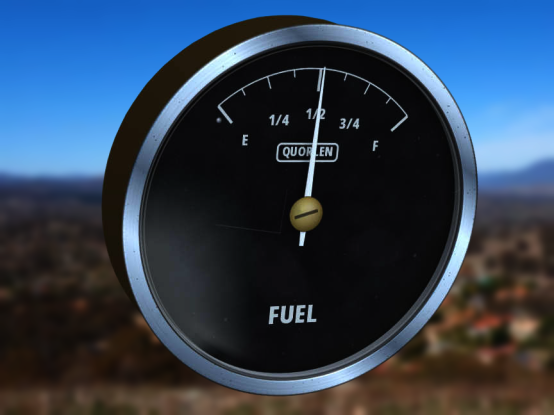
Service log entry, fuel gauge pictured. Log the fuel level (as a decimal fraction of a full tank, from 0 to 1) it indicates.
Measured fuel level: 0.5
